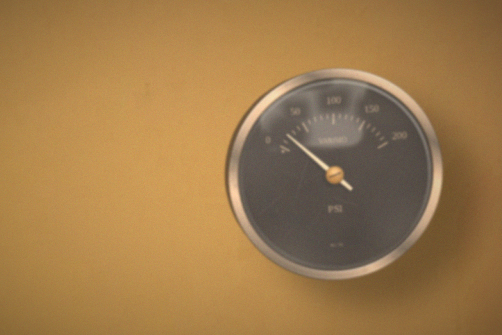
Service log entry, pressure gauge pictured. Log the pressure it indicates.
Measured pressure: 20 psi
